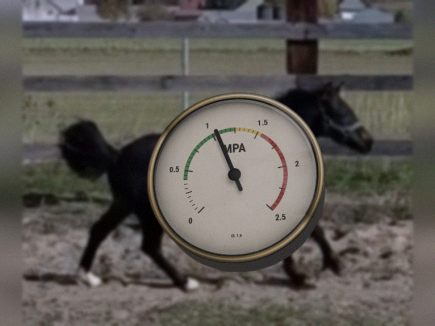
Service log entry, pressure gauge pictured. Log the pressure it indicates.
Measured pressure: 1.05 MPa
